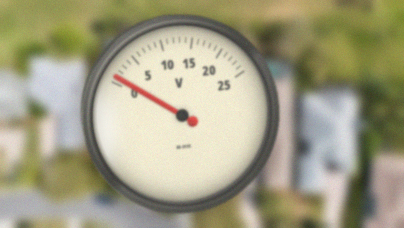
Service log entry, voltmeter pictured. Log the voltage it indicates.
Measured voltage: 1 V
